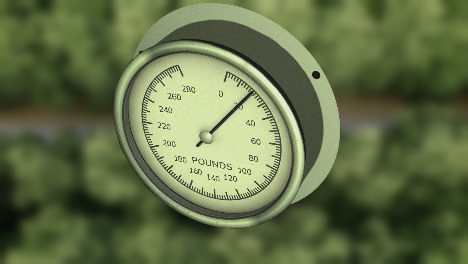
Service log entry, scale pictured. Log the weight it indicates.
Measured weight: 20 lb
